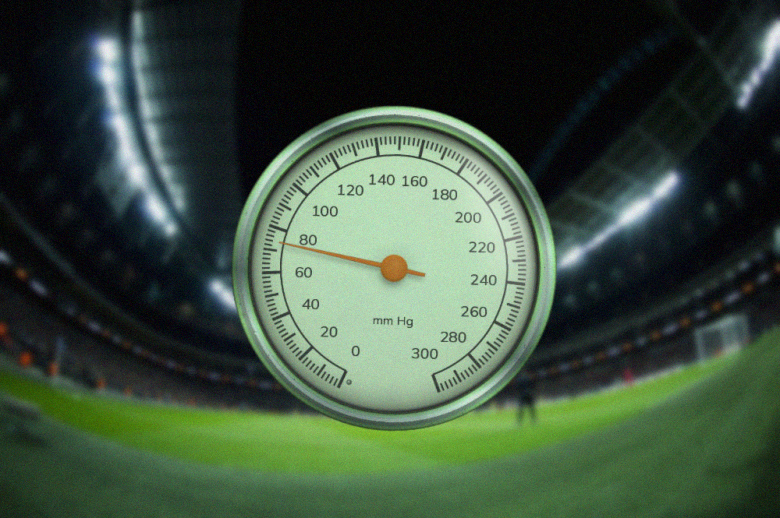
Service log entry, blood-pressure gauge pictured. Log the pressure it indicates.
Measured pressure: 74 mmHg
